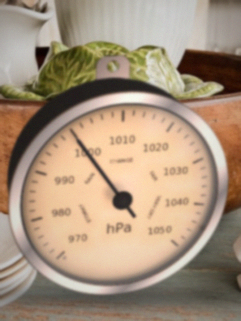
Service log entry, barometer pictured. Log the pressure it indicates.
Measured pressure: 1000 hPa
